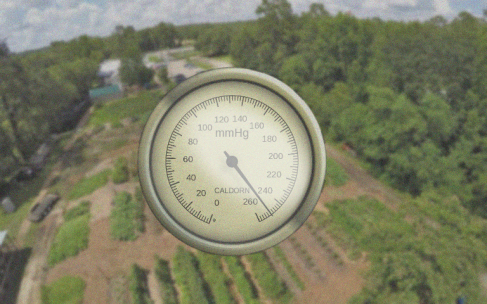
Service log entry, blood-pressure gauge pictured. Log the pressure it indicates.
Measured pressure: 250 mmHg
